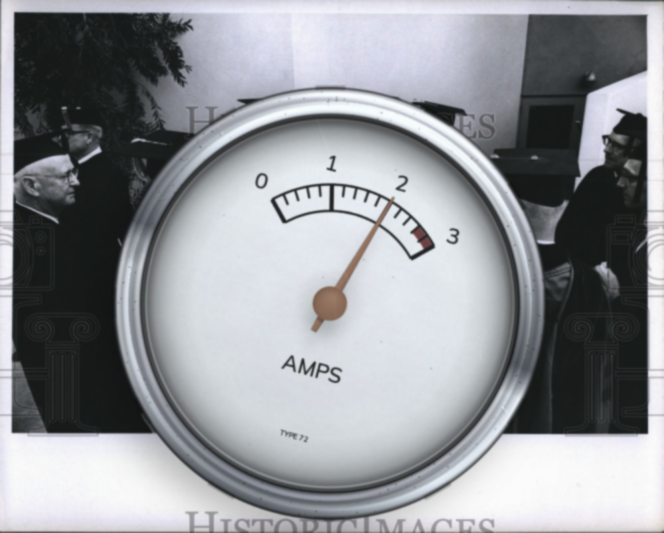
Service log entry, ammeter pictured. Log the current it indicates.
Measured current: 2 A
